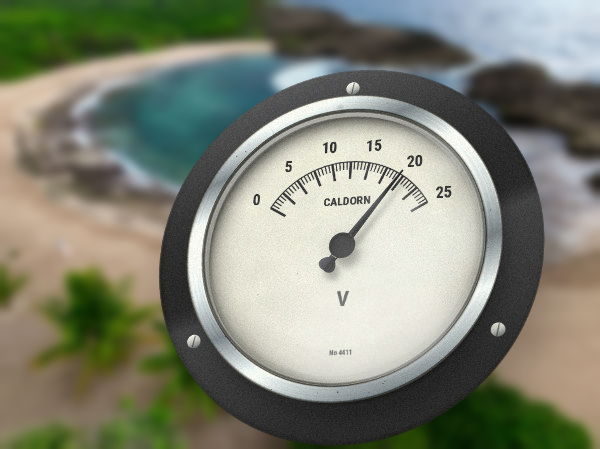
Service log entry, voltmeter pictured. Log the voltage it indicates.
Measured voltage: 20 V
